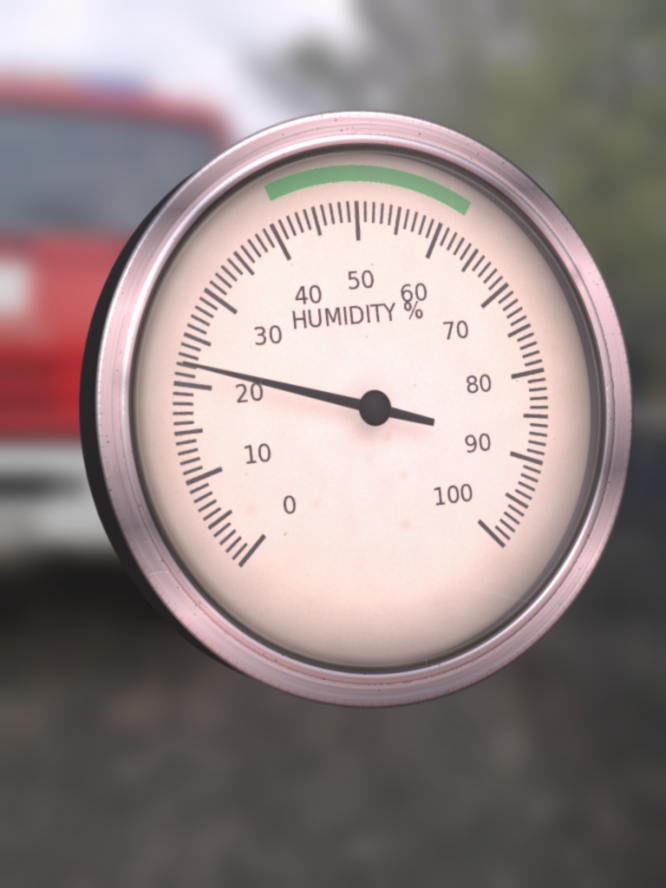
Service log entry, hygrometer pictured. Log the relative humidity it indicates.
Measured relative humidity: 22 %
